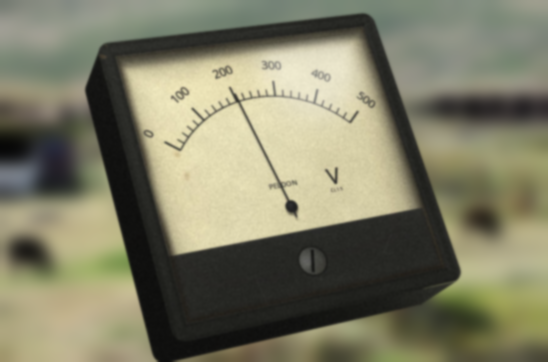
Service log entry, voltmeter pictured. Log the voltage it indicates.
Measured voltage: 200 V
